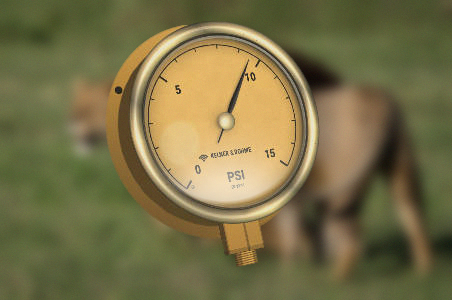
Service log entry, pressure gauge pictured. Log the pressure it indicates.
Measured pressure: 9.5 psi
